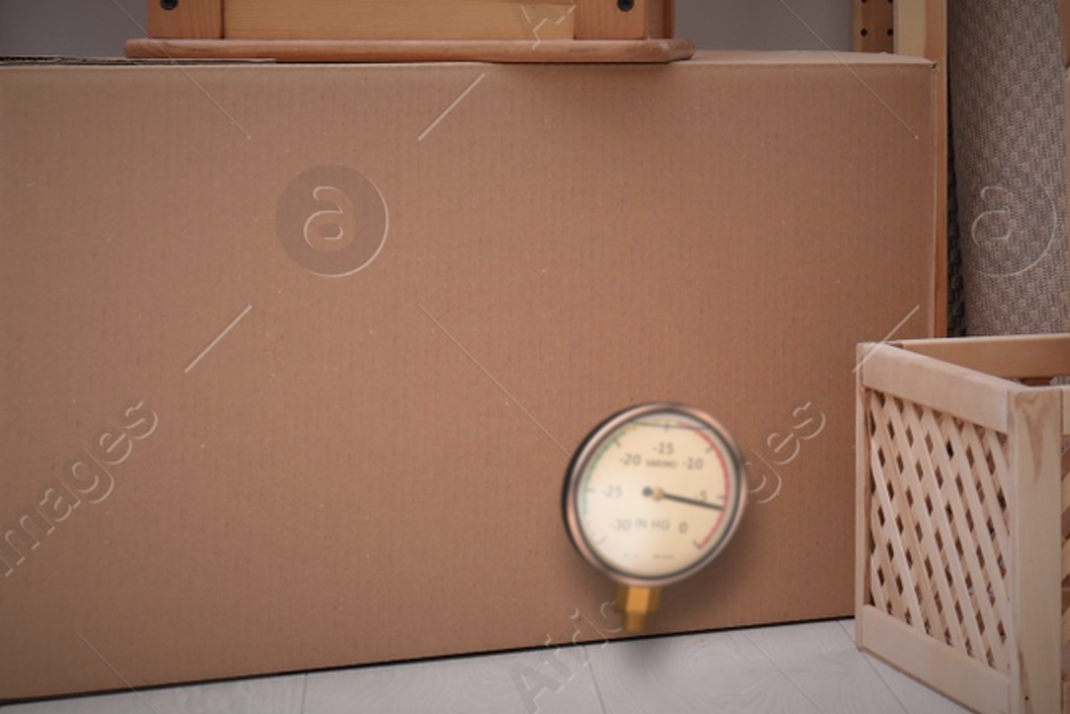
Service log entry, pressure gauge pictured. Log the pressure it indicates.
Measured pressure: -4 inHg
